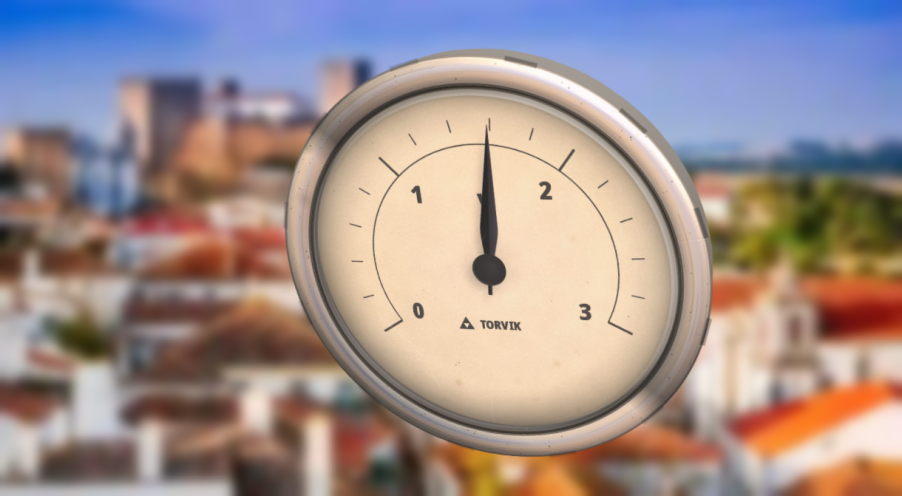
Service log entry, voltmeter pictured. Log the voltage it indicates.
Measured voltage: 1.6 V
